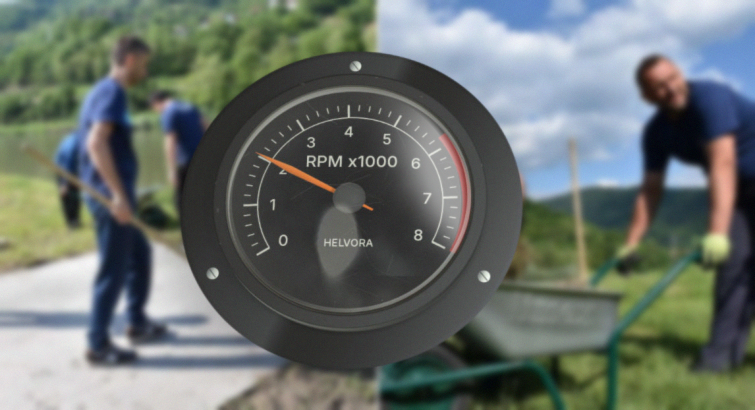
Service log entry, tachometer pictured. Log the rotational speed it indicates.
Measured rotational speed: 2000 rpm
